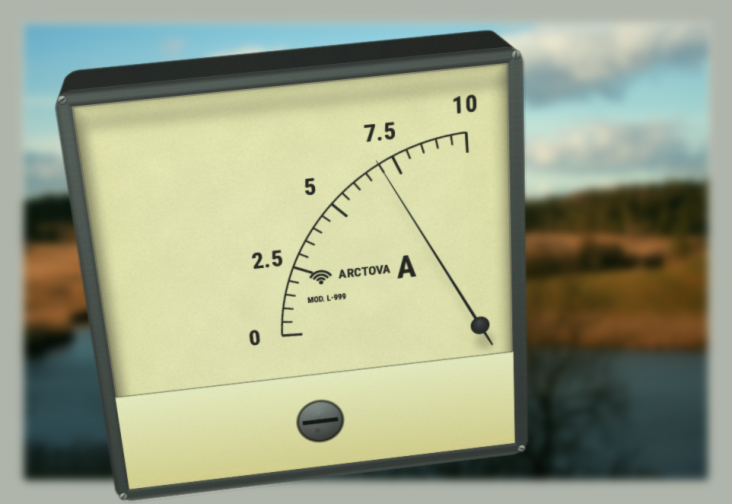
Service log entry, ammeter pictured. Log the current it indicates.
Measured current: 7 A
